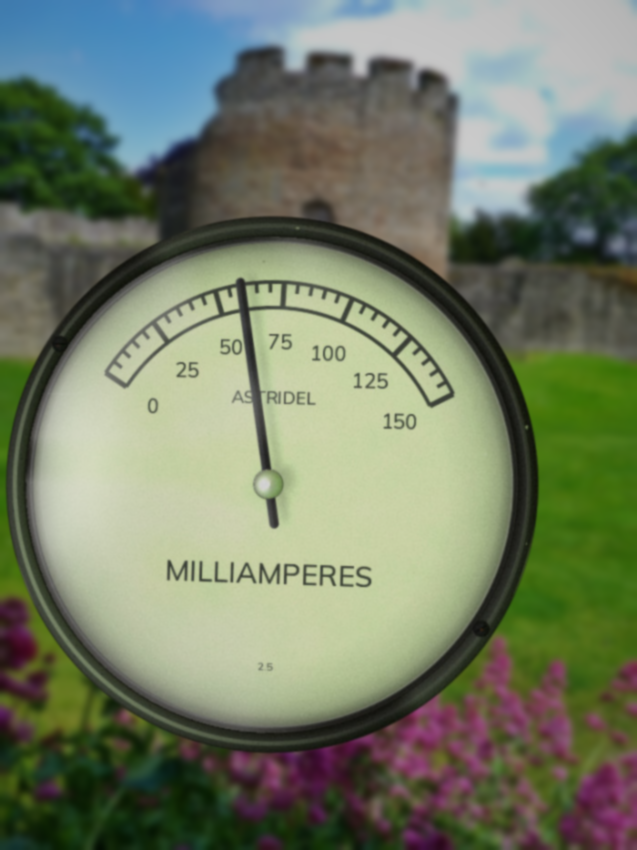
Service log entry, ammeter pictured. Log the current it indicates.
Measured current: 60 mA
